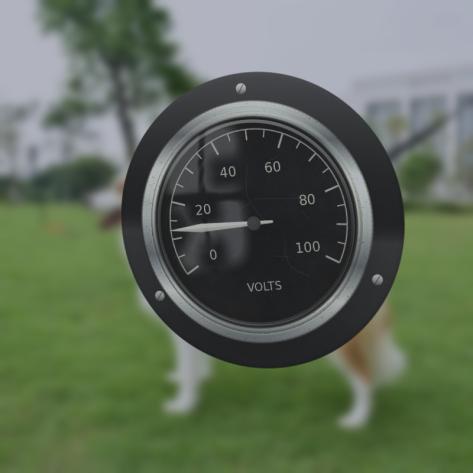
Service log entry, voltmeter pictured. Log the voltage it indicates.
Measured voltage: 12.5 V
